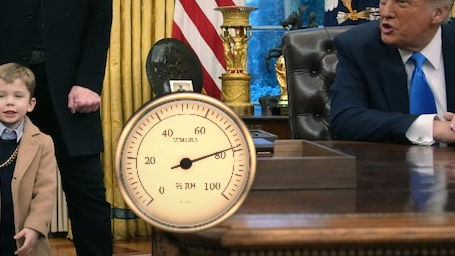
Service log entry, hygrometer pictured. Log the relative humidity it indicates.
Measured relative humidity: 78 %
